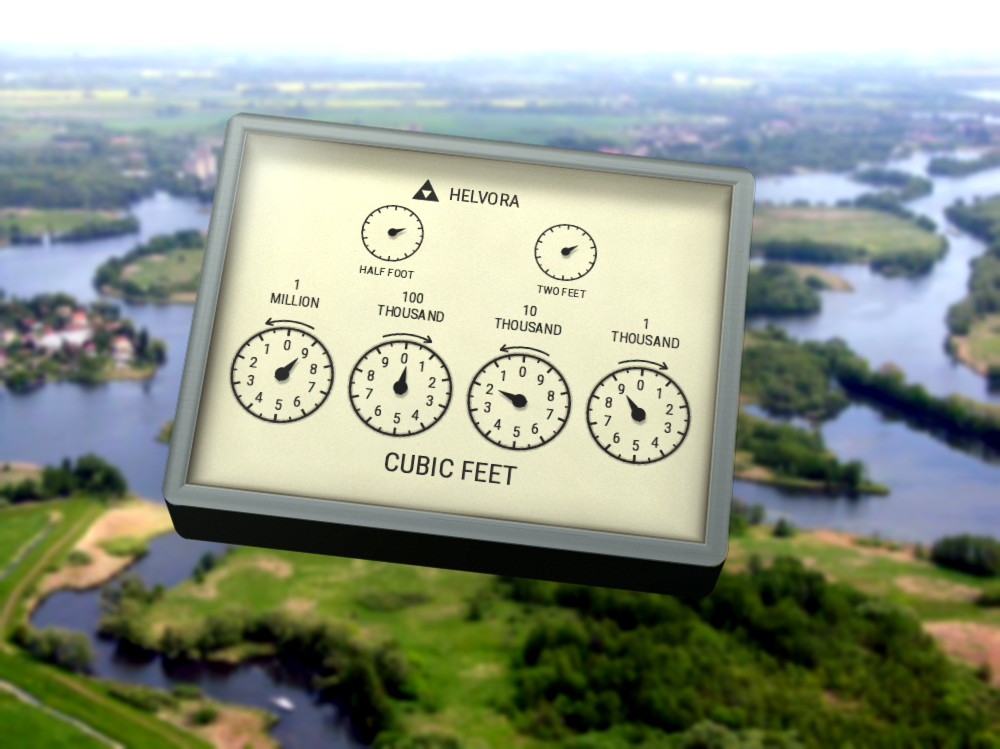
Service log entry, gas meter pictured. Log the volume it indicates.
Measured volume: 901900 ft³
